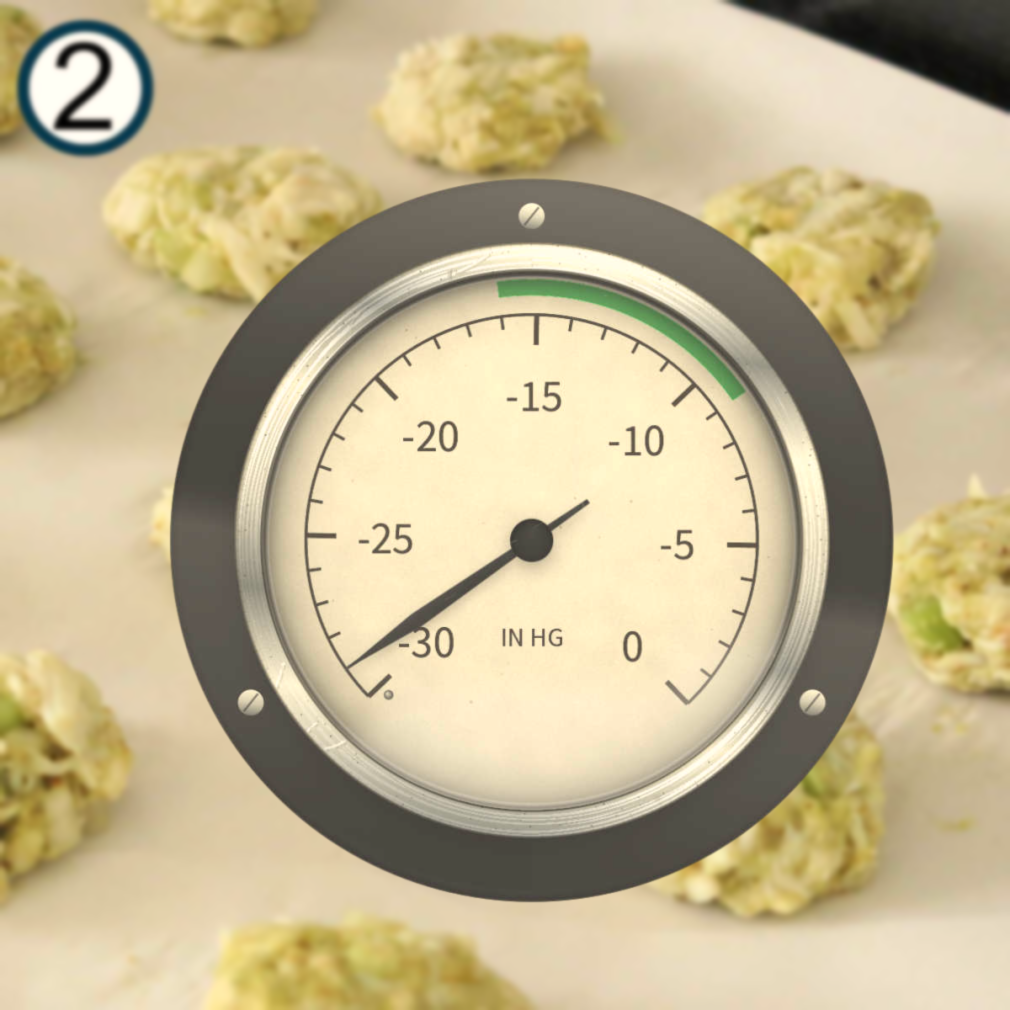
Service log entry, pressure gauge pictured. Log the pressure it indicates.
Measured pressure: -29 inHg
